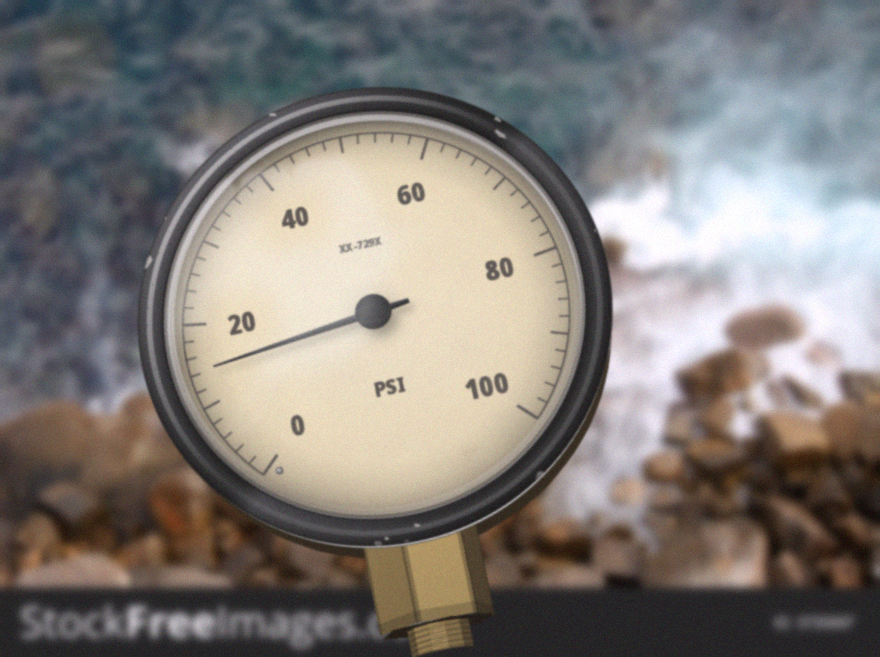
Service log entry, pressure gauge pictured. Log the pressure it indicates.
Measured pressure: 14 psi
